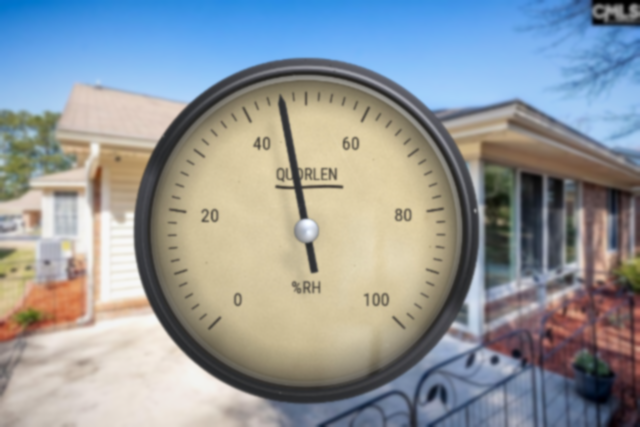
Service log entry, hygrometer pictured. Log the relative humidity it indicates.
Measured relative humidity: 46 %
